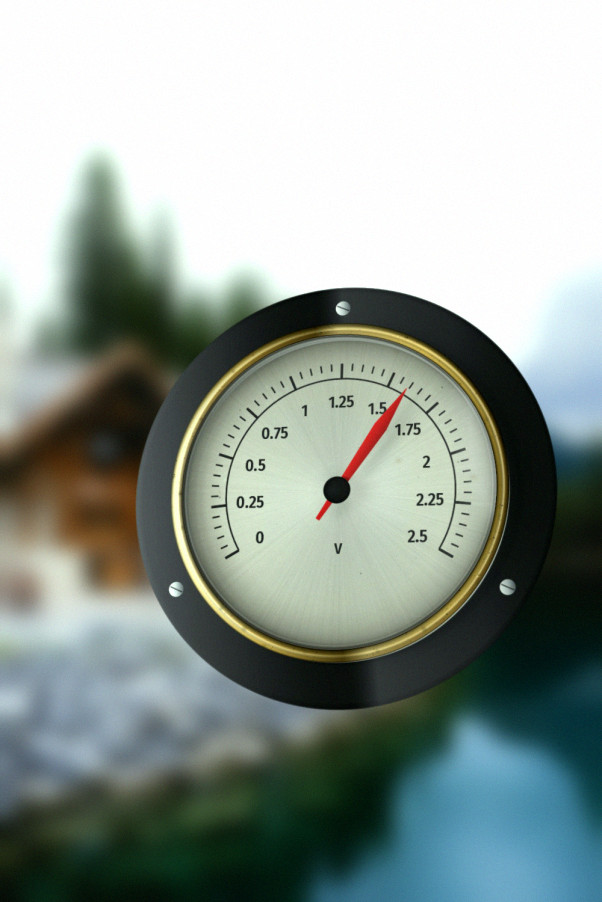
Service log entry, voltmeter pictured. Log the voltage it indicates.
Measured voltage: 1.6 V
